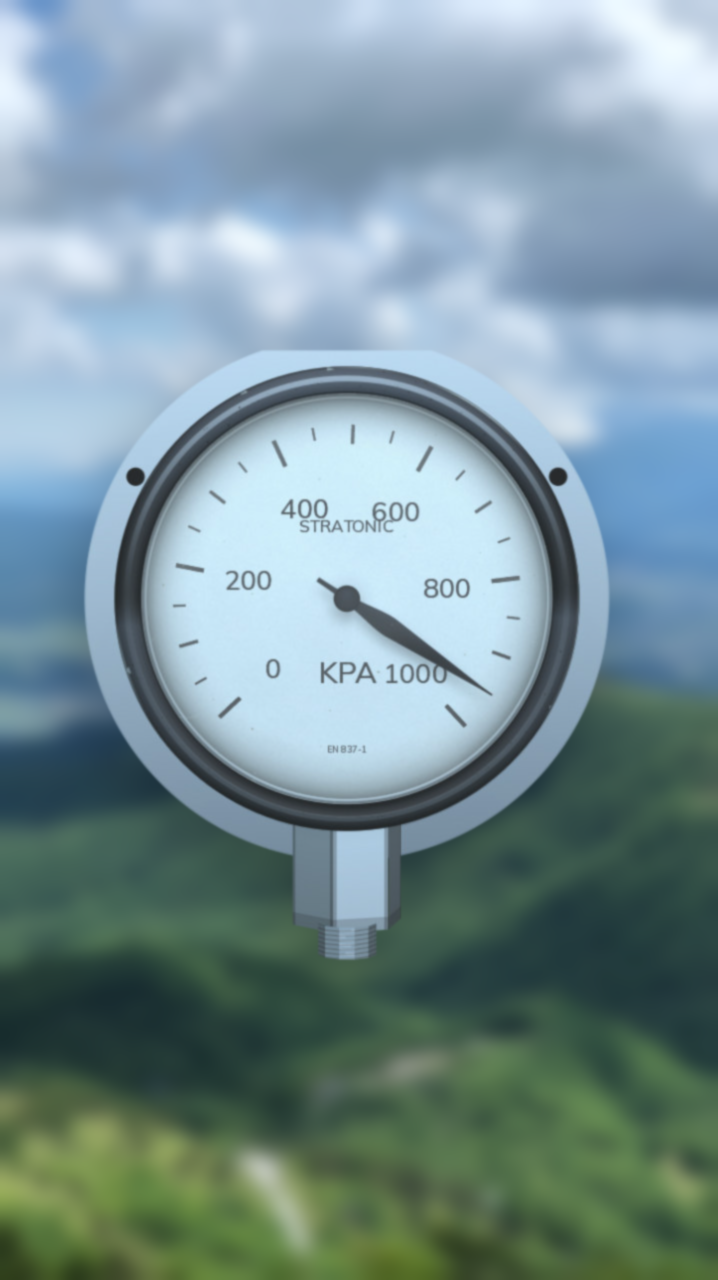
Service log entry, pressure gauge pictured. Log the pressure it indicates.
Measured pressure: 950 kPa
